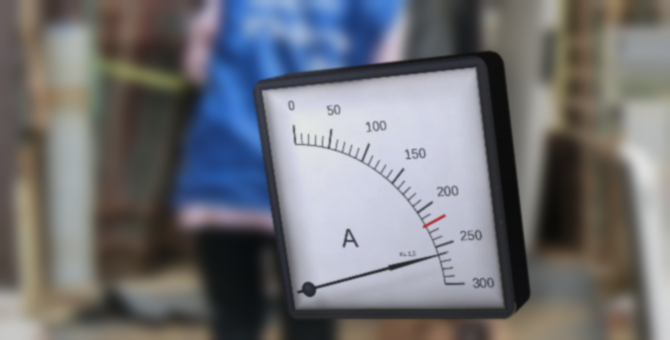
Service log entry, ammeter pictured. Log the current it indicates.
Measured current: 260 A
